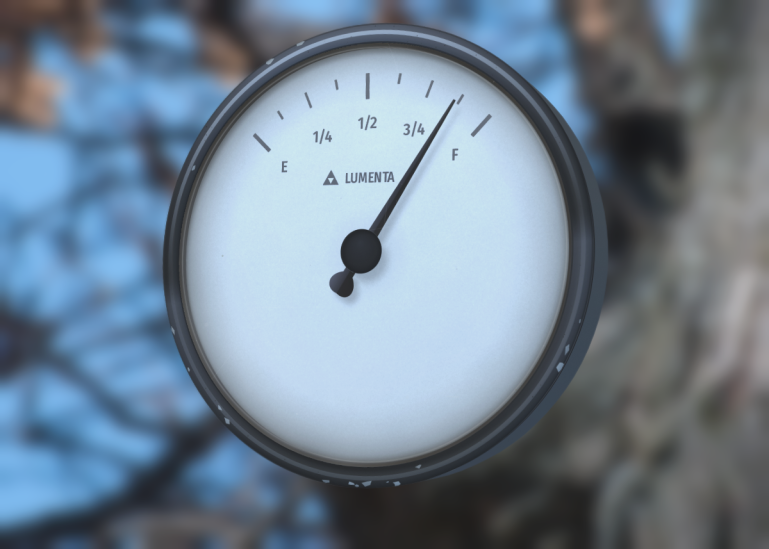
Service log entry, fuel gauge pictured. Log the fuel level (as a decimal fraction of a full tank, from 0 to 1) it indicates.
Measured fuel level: 0.875
